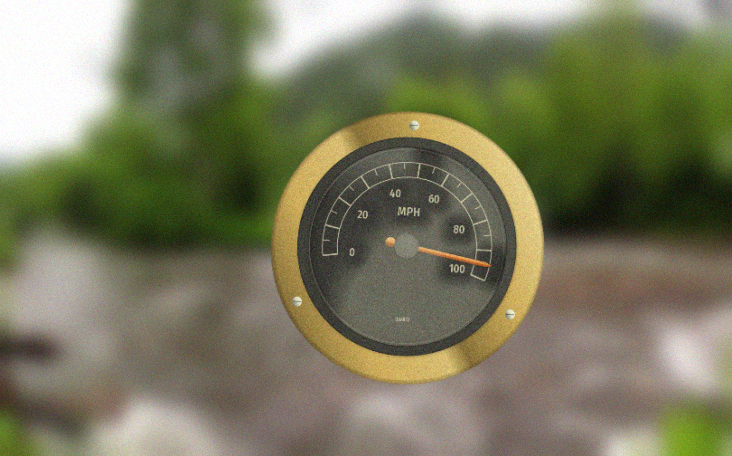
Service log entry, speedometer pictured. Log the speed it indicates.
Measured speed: 95 mph
